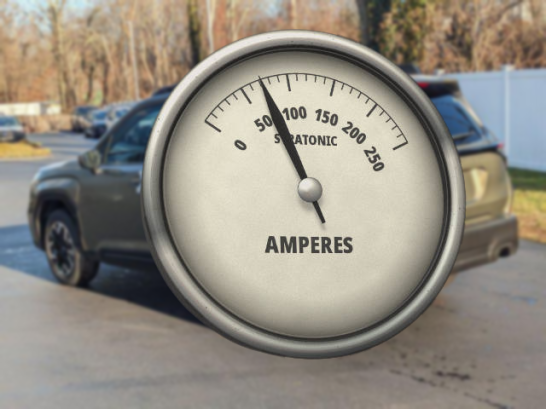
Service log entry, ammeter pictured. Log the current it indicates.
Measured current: 70 A
